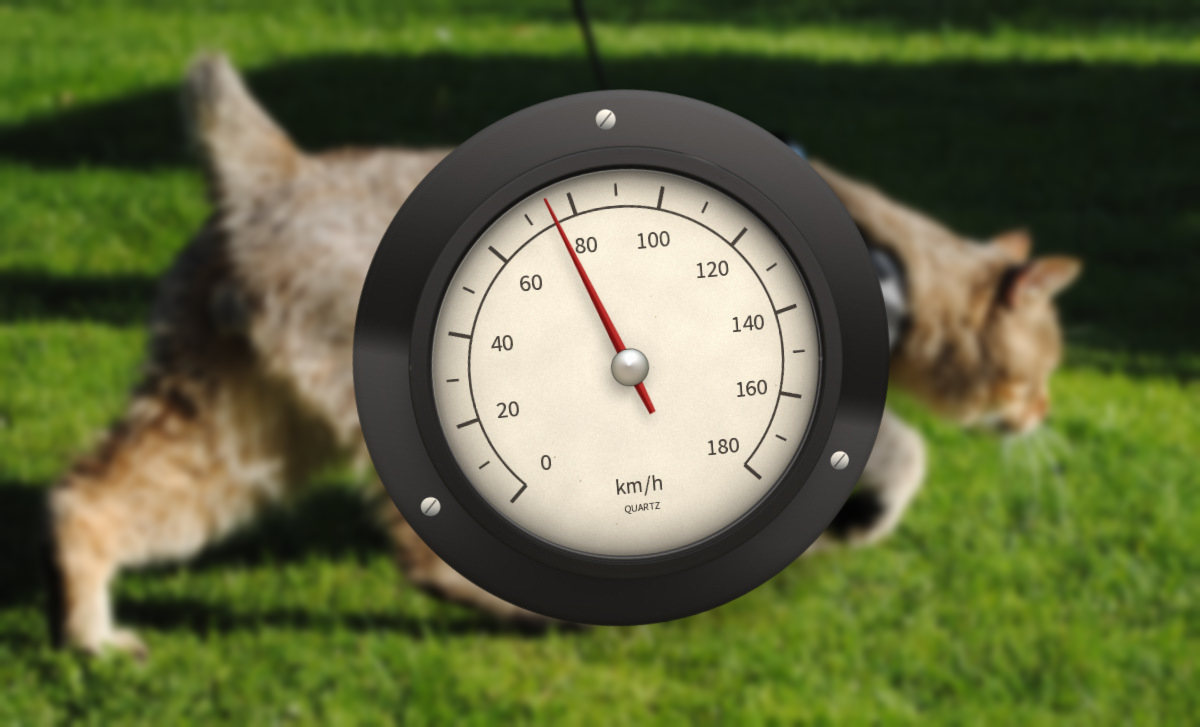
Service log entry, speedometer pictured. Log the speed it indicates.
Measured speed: 75 km/h
